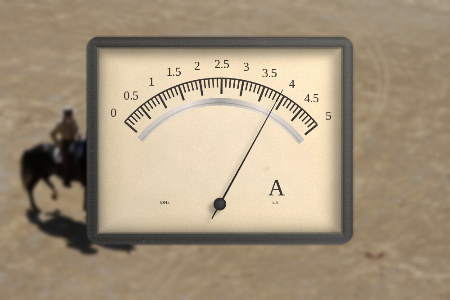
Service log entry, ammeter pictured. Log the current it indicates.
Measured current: 3.9 A
